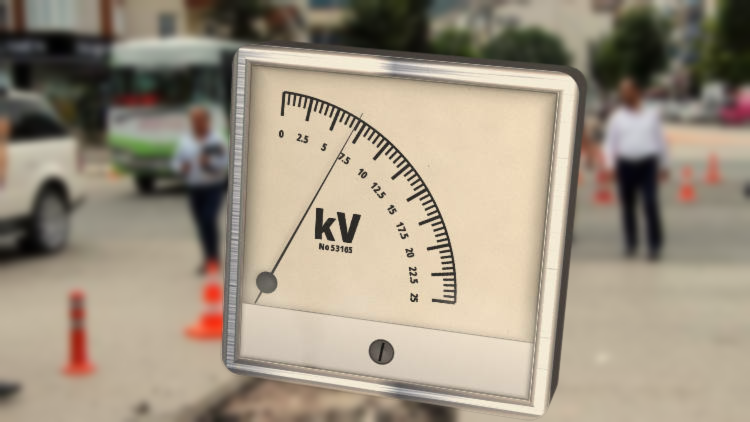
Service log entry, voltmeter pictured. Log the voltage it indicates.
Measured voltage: 7 kV
